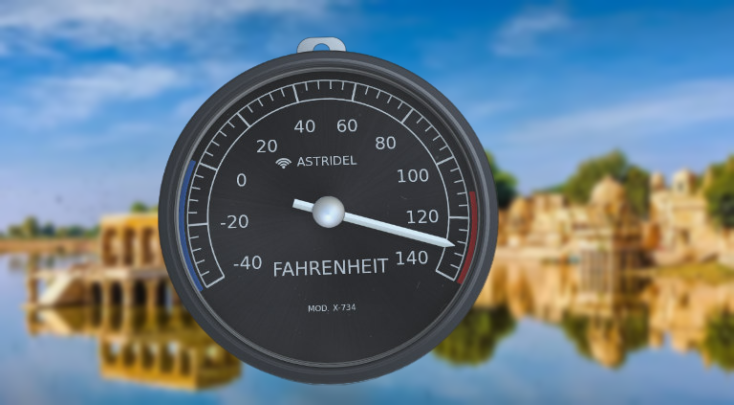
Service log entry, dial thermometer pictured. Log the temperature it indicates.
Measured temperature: 130 °F
